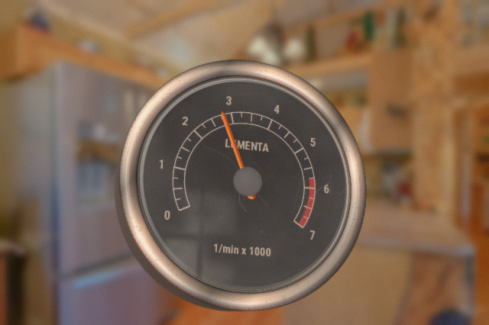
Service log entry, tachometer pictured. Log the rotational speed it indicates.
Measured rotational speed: 2750 rpm
